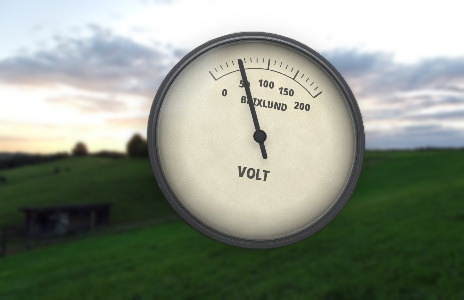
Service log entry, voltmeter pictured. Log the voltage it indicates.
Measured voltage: 50 V
